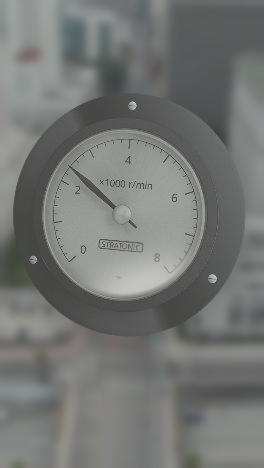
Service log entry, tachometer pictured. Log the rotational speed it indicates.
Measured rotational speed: 2400 rpm
